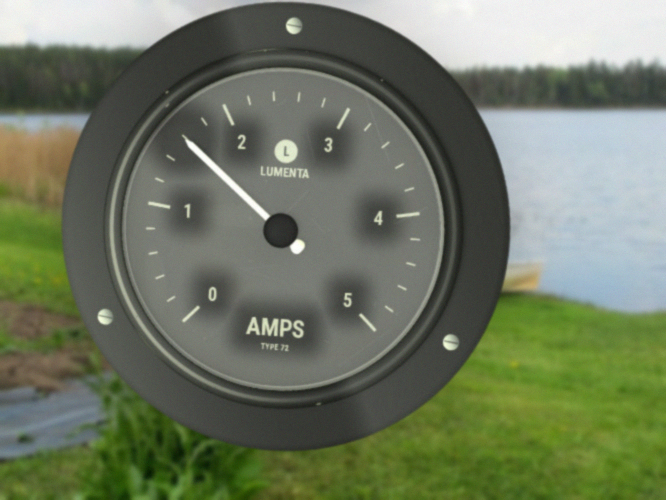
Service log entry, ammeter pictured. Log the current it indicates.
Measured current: 1.6 A
